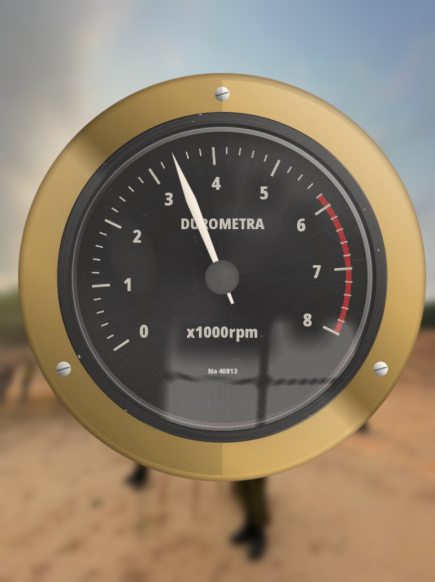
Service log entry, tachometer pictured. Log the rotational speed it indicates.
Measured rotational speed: 3400 rpm
